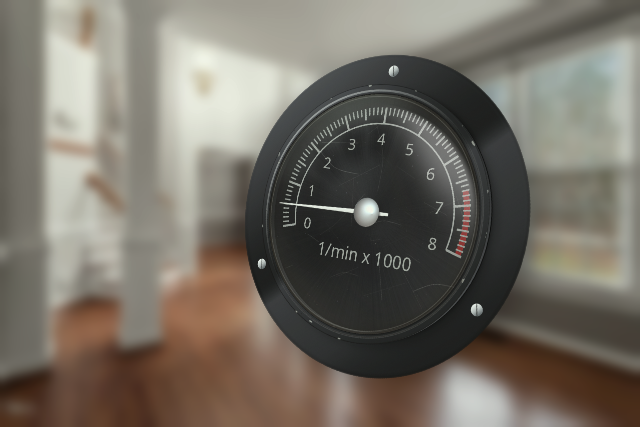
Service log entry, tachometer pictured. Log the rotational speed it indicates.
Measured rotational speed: 500 rpm
